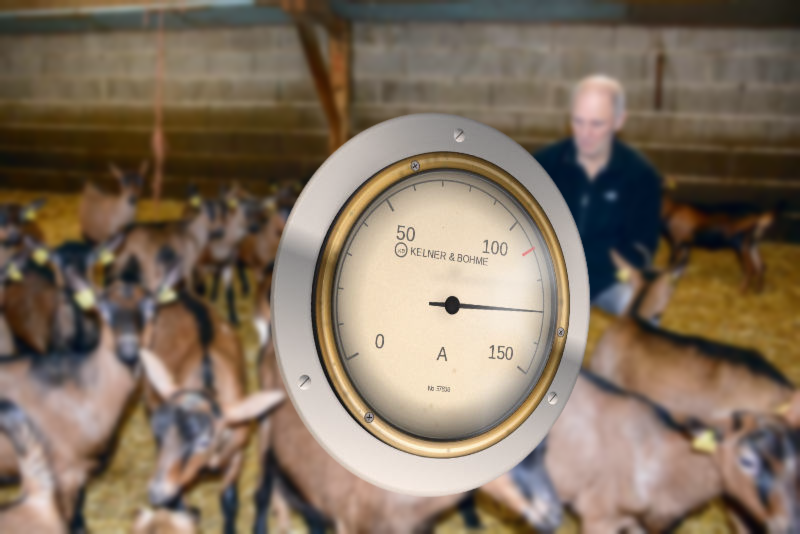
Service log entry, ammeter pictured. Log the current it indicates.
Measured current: 130 A
